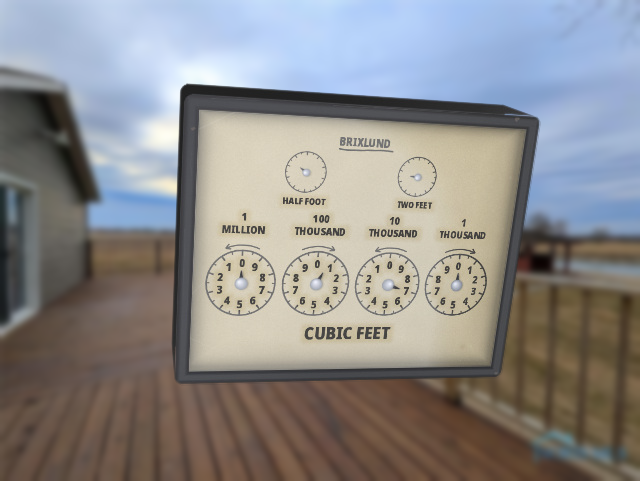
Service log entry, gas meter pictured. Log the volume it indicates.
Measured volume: 7000 ft³
